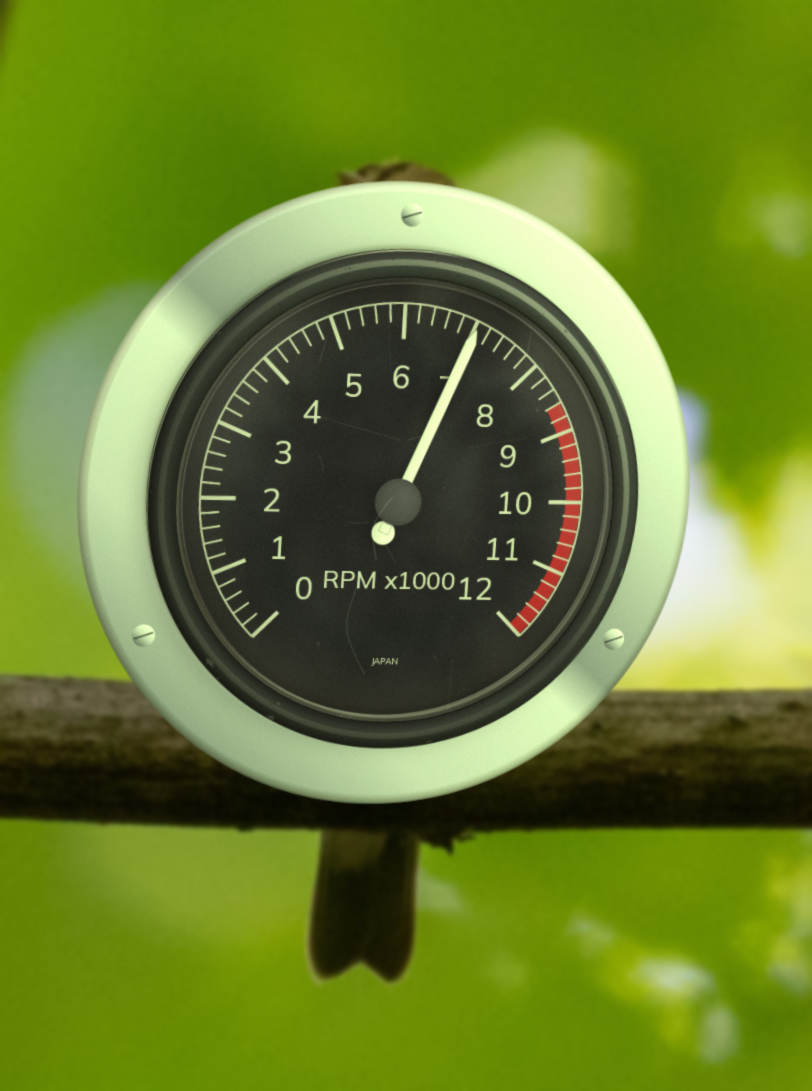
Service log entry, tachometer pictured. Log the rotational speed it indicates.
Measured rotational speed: 7000 rpm
